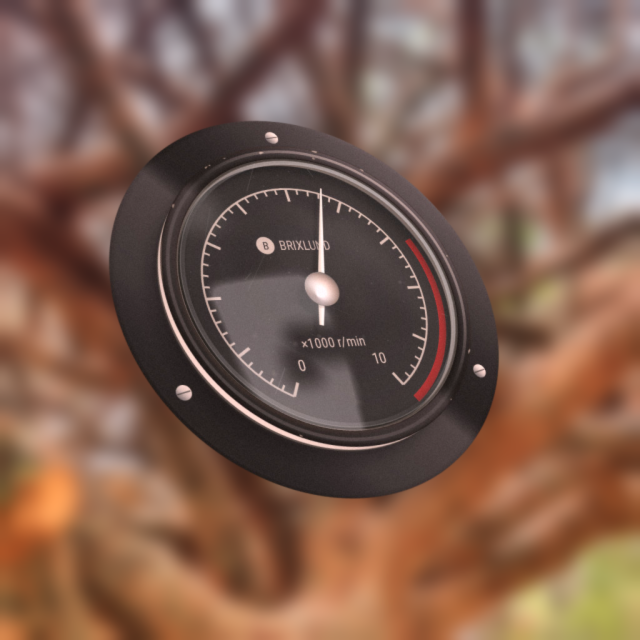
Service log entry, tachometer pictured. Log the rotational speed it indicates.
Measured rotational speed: 5600 rpm
